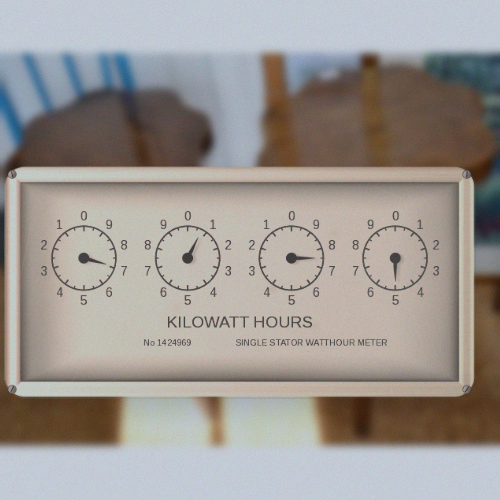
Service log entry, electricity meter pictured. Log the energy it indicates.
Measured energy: 7075 kWh
